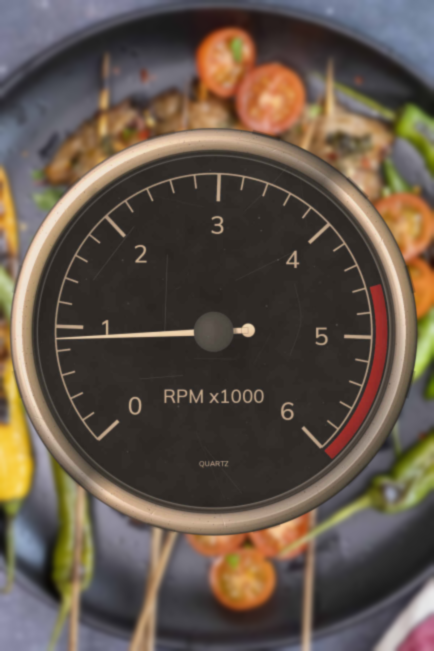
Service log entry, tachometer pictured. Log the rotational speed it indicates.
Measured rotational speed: 900 rpm
